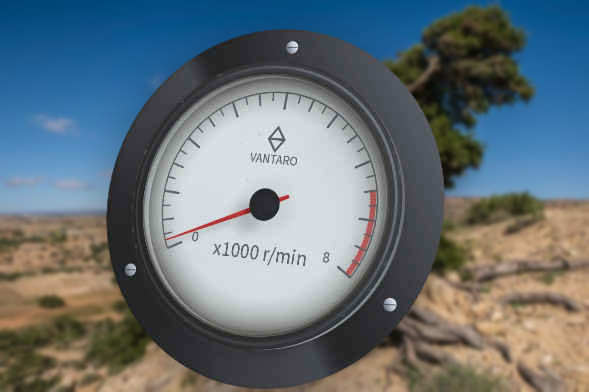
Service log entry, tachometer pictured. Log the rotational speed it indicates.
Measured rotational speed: 125 rpm
